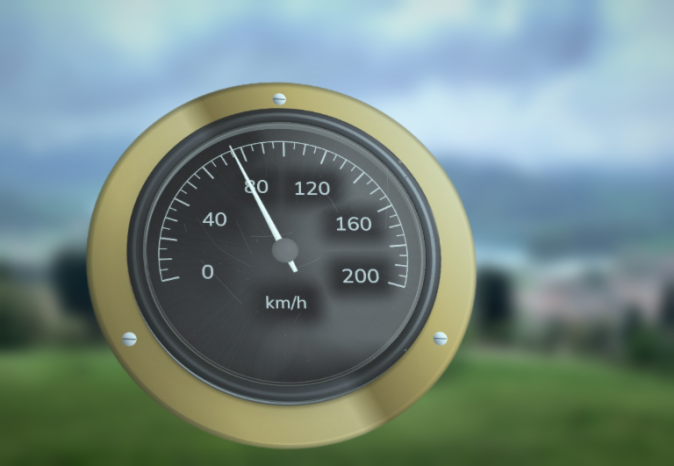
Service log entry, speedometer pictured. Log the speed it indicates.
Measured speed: 75 km/h
